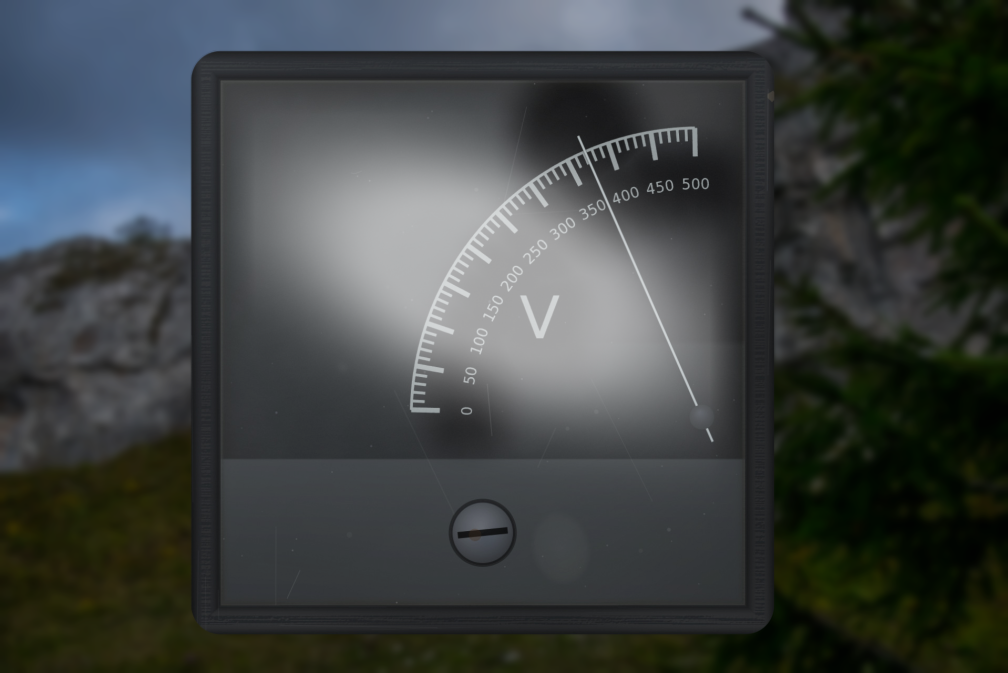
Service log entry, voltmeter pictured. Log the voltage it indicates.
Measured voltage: 370 V
